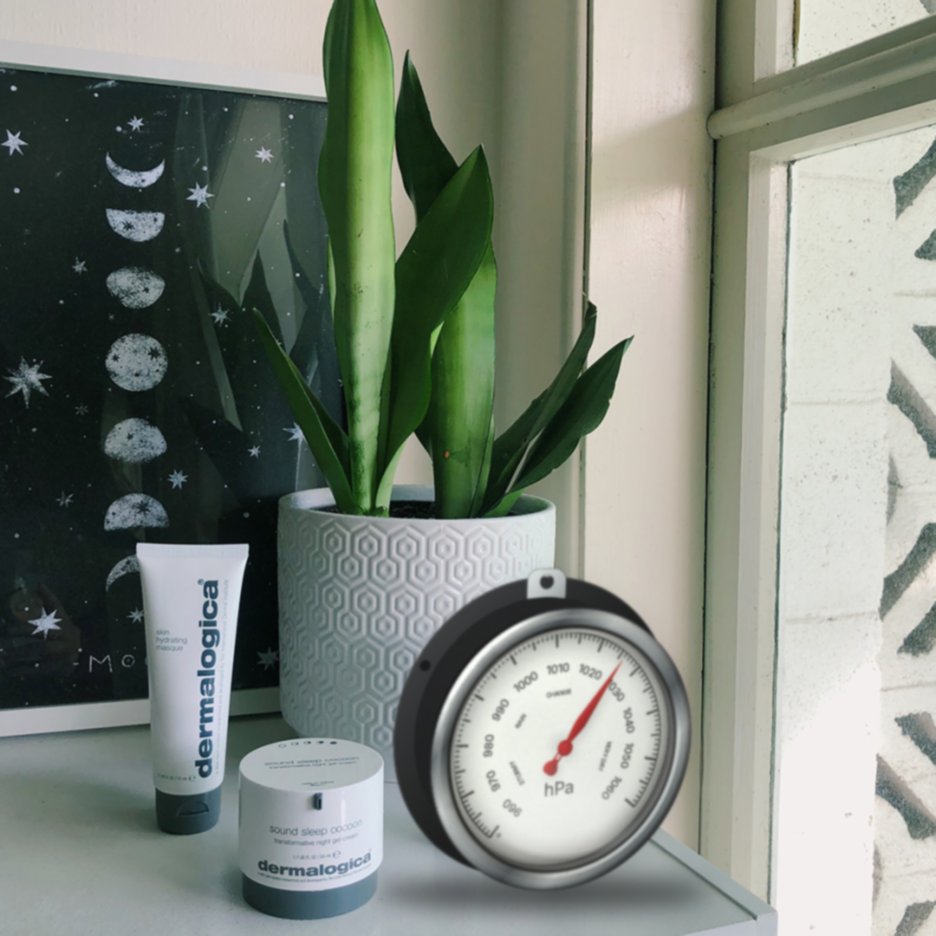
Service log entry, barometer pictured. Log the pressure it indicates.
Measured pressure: 1025 hPa
